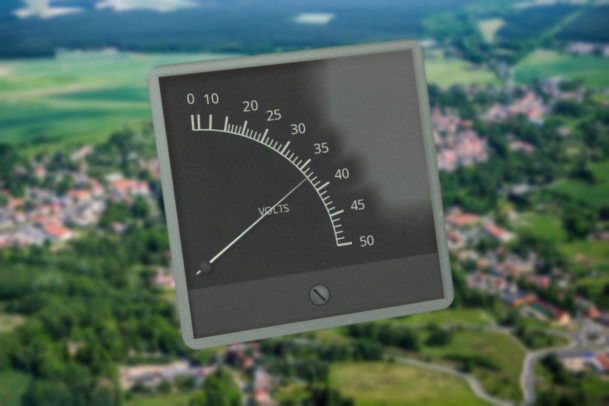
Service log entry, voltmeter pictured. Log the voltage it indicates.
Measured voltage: 37 V
